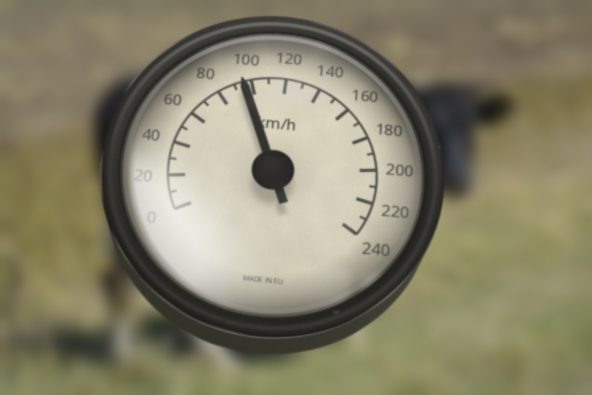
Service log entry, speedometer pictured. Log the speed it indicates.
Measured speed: 95 km/h
